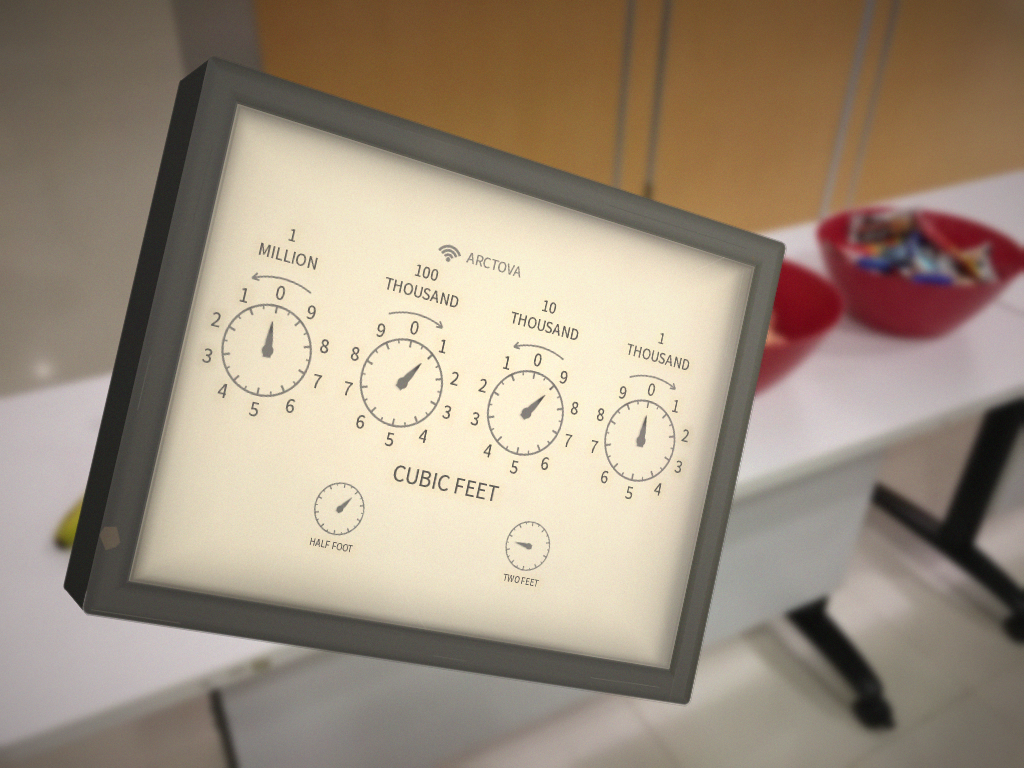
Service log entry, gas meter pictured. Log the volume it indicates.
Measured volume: 9000 ft³
